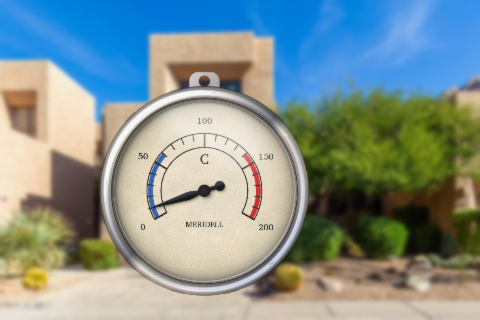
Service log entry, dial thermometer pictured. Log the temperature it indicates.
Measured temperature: 10 °C
